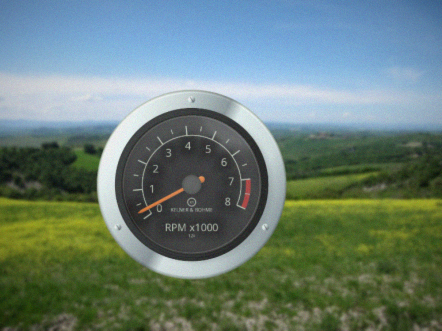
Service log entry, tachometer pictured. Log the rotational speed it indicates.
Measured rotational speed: 250 rpm
